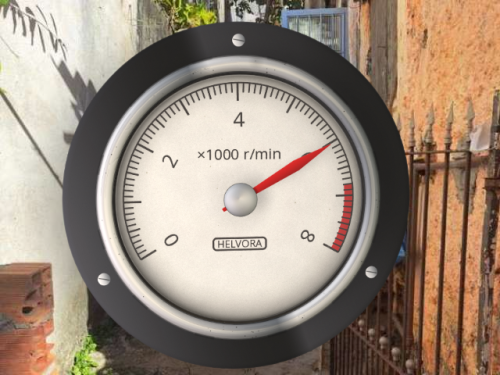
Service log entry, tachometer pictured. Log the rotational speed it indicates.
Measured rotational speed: 6000 rpm
